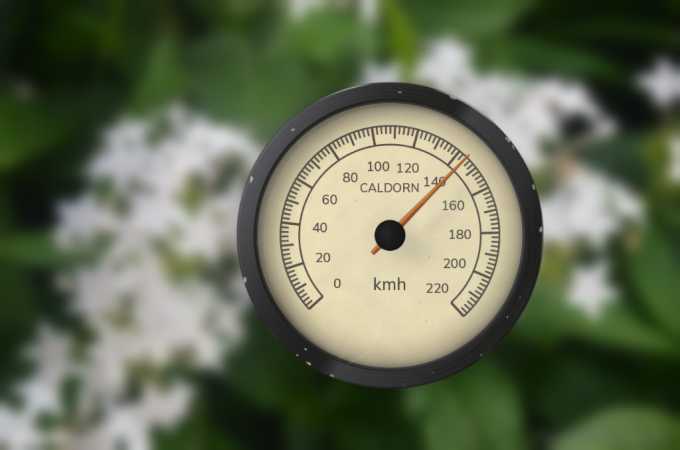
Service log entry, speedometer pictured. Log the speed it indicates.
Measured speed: 144 km/h
